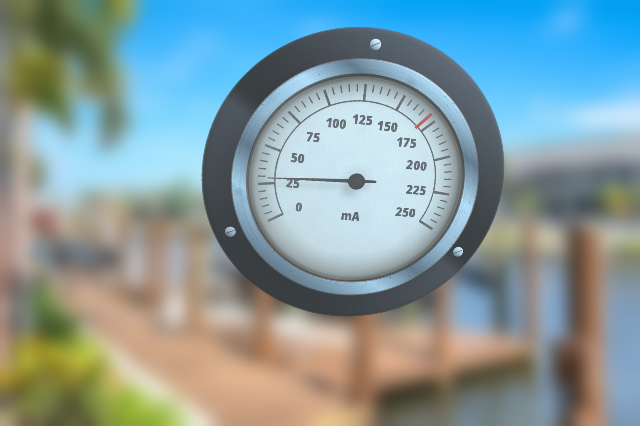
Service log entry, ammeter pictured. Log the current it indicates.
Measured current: 30 mA
